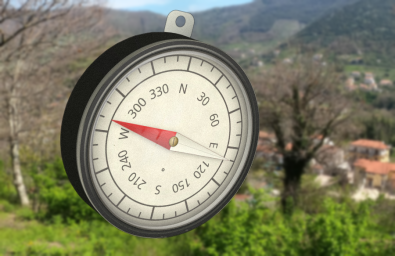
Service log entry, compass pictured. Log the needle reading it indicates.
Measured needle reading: 280 °
